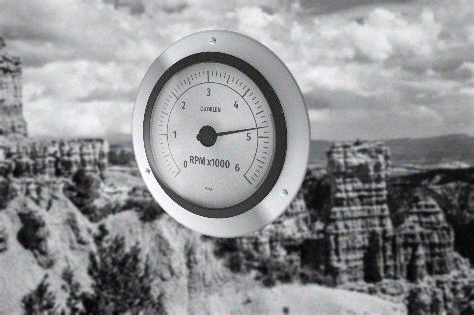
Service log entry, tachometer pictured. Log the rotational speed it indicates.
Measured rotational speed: 4800 rpm
